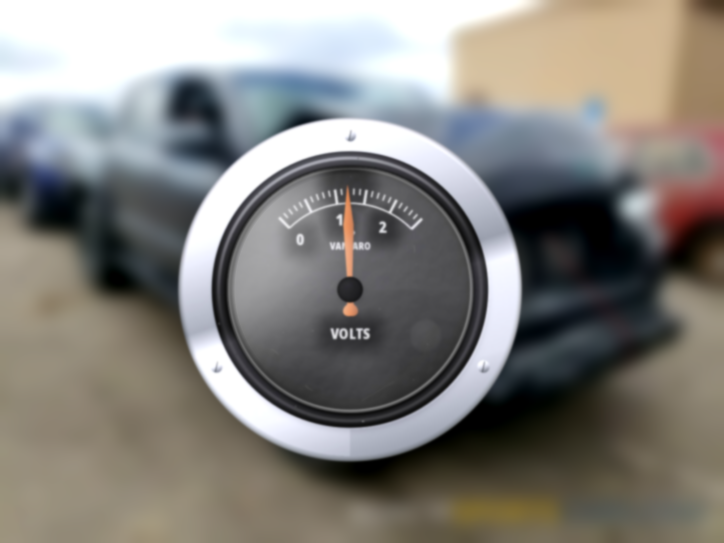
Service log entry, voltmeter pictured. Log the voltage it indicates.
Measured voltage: 1.2 V
